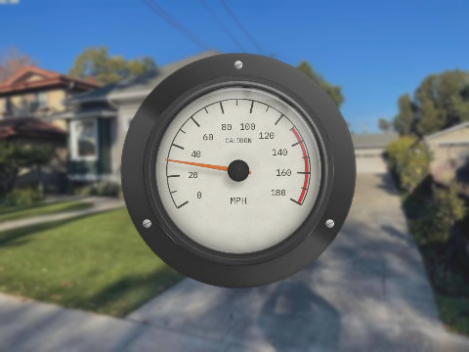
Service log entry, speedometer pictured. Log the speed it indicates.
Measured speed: 30 mph
